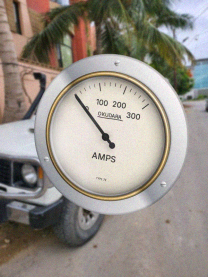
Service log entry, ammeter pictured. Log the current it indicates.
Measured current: 0 A
